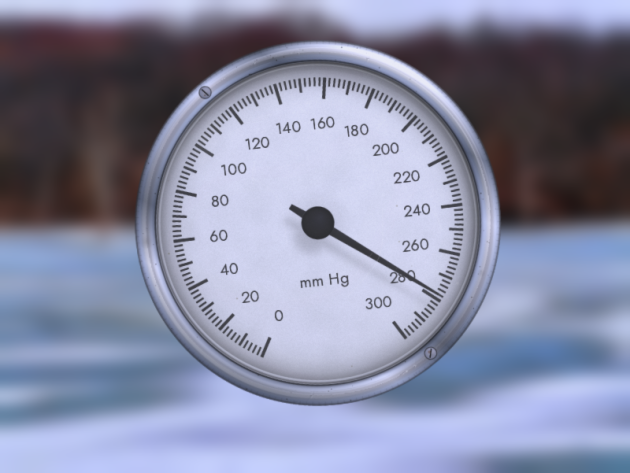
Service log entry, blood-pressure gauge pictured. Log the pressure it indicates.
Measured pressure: 278 mmHg
